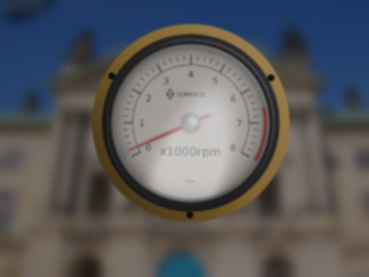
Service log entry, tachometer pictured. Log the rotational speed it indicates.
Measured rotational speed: 200 rpm
